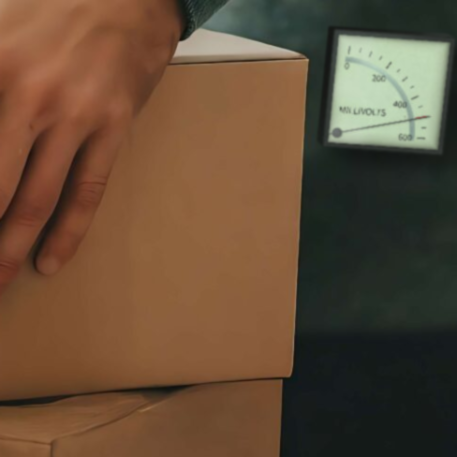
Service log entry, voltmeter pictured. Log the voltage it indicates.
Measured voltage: 500 mV
